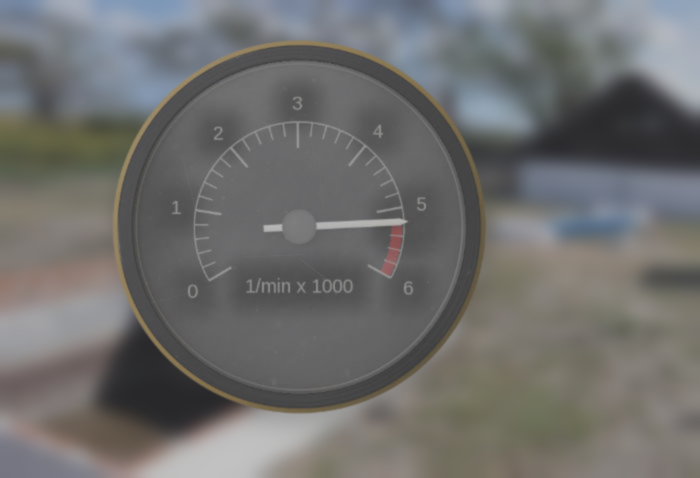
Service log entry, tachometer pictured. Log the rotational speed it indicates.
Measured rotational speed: 5200 rpm
